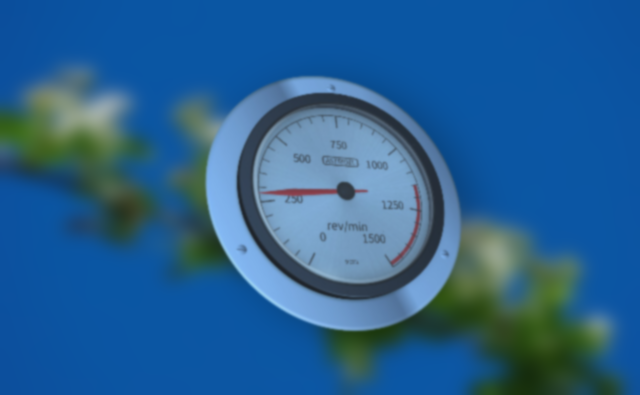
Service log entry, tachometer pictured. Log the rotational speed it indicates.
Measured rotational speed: 275 rpm
